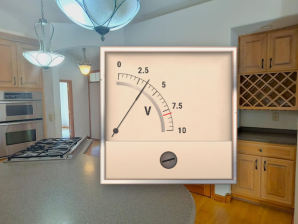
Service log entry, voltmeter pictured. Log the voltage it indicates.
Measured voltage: 3.5 V
